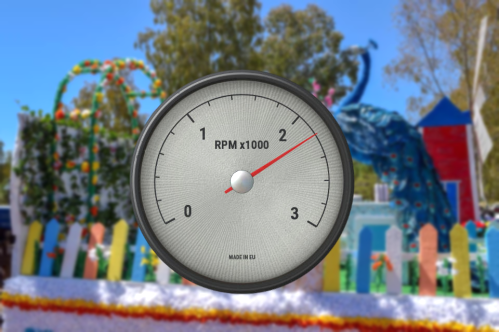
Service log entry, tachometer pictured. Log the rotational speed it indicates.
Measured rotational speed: 2200 rpm
